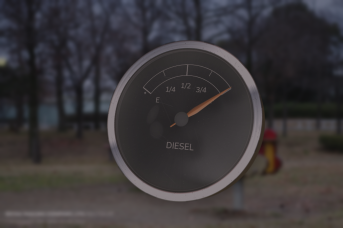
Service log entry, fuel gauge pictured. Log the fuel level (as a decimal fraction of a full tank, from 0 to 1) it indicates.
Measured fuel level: 1
